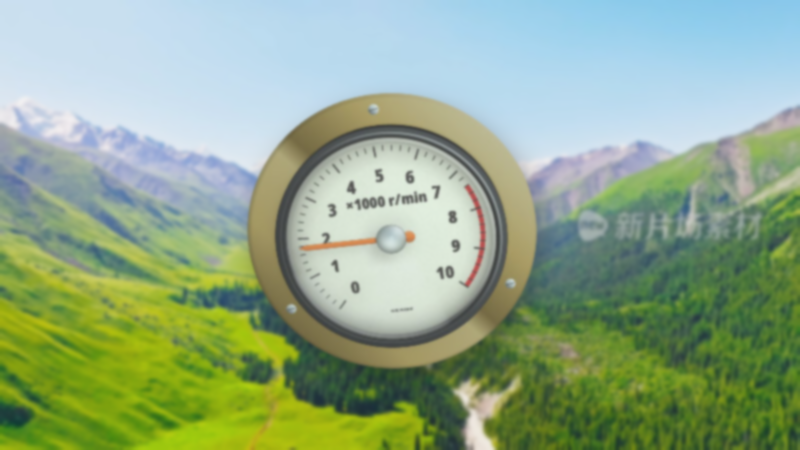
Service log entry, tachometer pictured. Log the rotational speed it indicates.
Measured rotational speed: 1800 rpm
